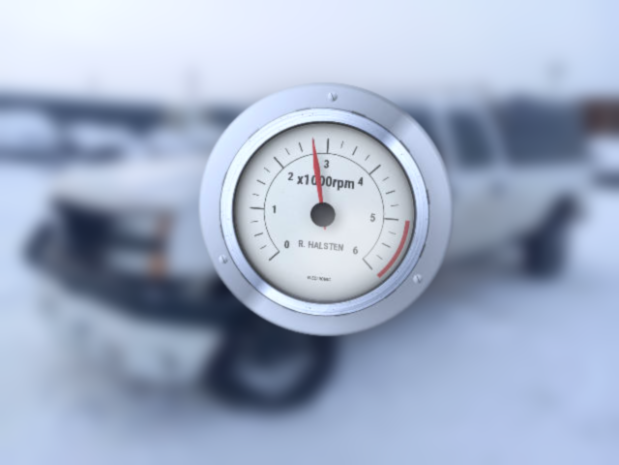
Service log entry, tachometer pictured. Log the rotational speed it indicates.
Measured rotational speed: 2750 rpm
